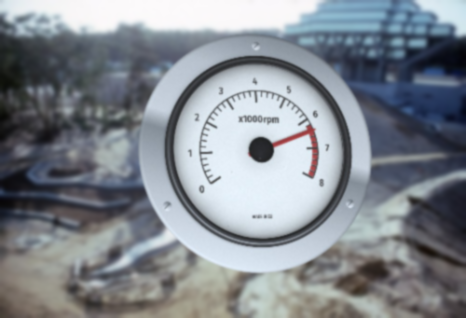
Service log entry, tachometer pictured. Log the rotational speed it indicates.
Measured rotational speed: 6400 rpm
